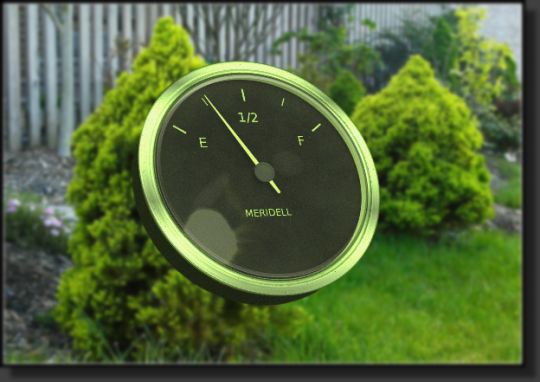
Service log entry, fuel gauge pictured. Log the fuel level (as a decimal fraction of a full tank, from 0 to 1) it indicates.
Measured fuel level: 0.25
